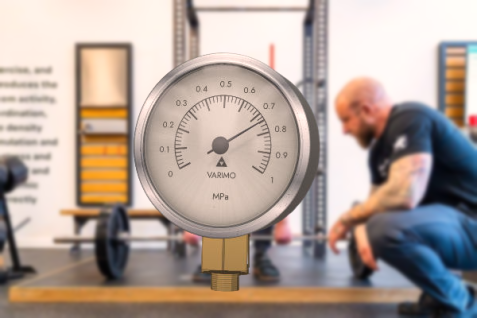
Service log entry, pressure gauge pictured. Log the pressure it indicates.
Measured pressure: 0.74 MPa
